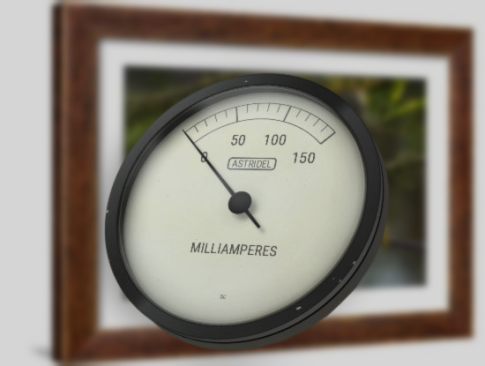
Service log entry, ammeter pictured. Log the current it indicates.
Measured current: 0 mA
